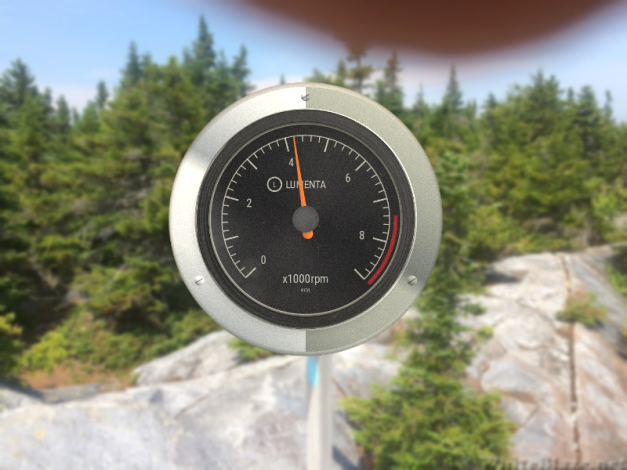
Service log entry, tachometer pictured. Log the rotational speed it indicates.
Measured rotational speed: 4200 rpm
